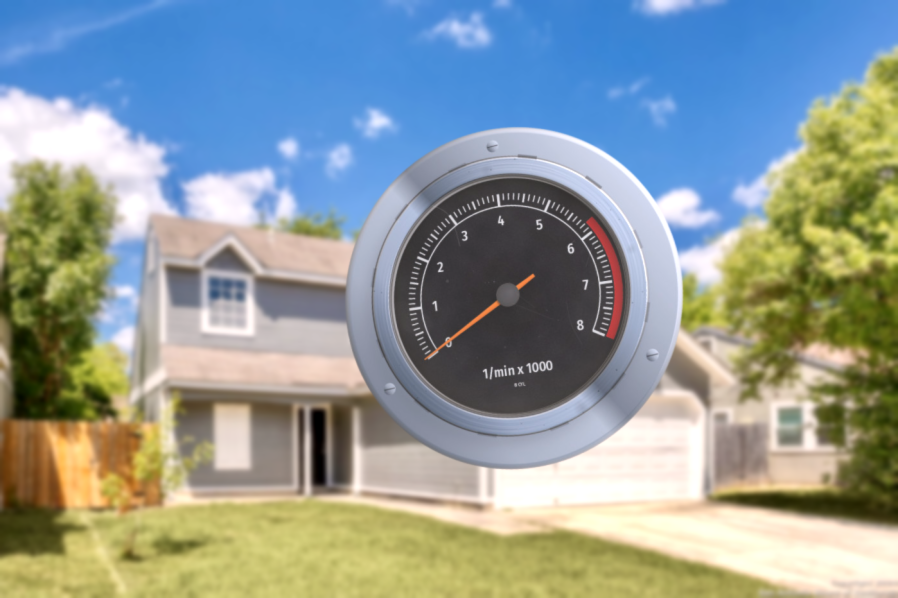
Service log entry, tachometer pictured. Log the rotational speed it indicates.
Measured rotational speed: 0 rpm
